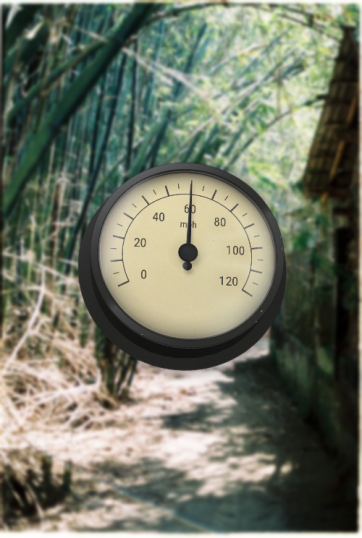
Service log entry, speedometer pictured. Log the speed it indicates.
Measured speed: 60 mph
